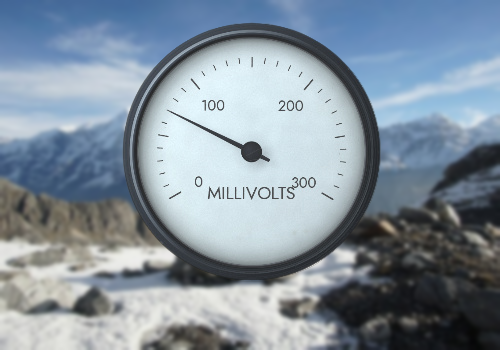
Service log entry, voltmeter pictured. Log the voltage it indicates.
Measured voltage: 70 mV
